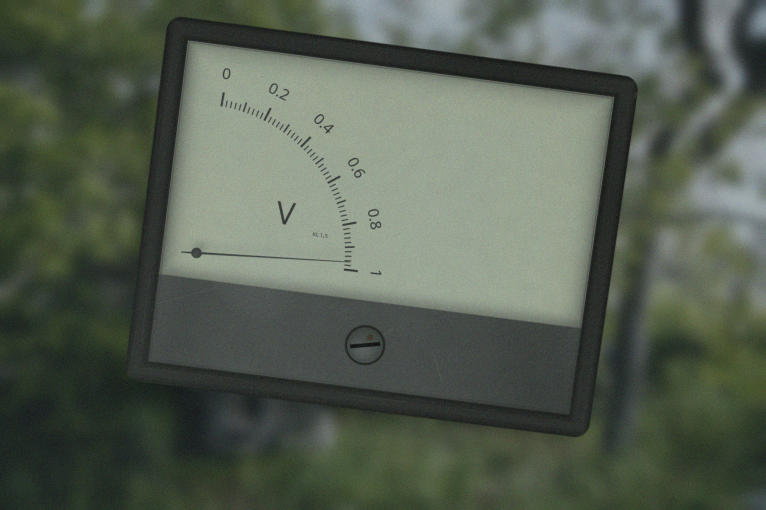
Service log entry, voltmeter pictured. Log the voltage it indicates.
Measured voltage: 0.96 V
